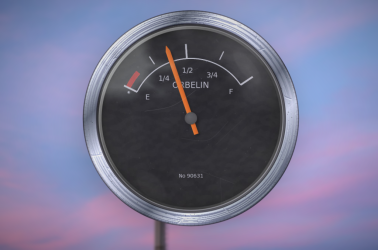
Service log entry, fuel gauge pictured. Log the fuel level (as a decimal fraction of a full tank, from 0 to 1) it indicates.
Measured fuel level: 0.375
